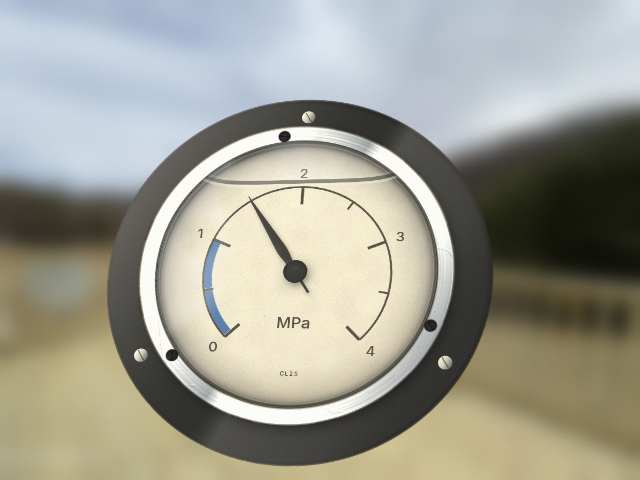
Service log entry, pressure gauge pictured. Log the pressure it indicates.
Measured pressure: 1.5 MPa
